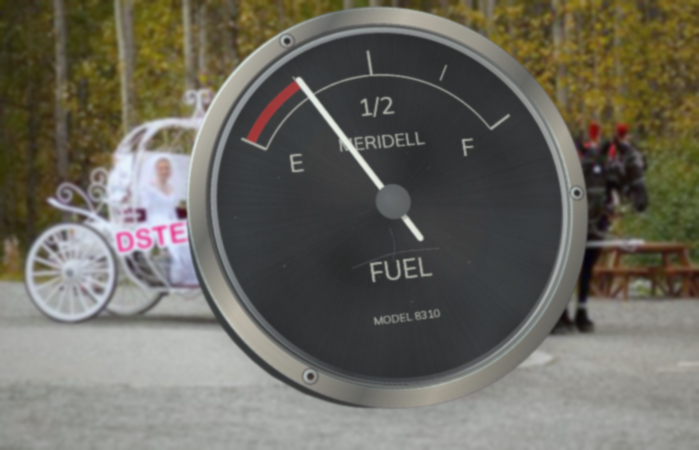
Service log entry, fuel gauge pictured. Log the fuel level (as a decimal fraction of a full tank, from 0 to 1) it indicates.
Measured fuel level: 0.25
